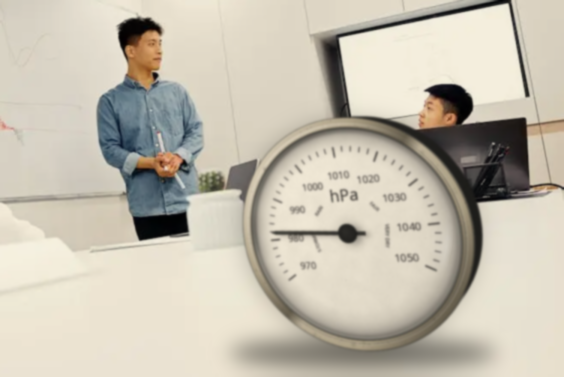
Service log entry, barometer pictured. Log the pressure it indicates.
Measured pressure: 982 hPa
